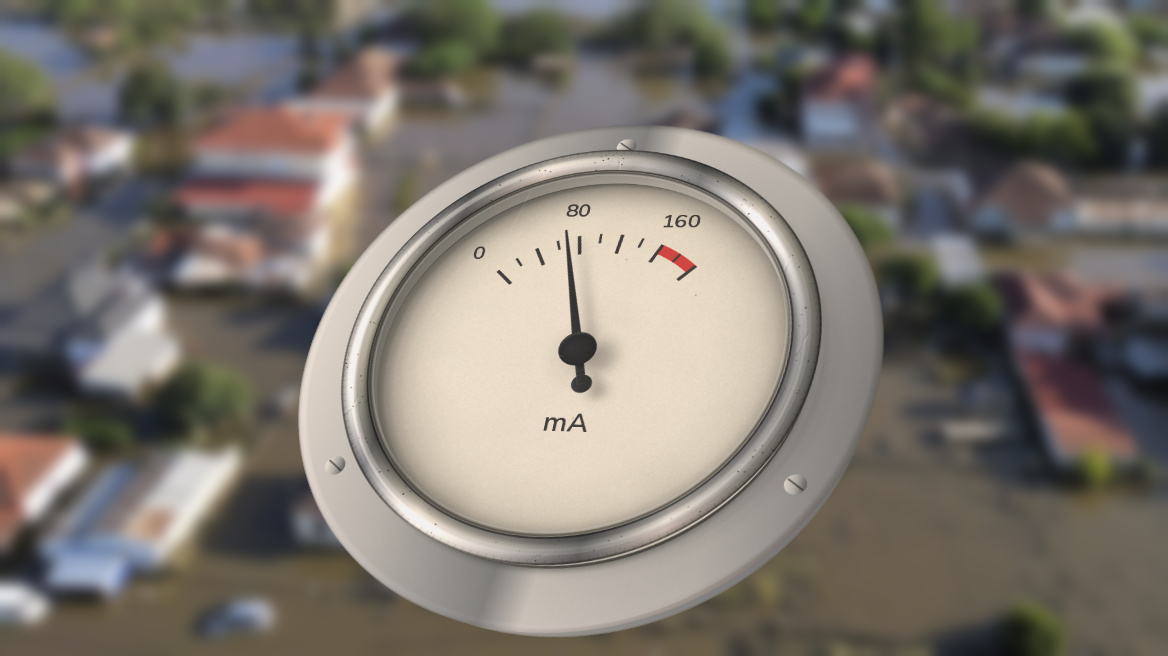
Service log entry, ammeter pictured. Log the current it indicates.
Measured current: 70 mA
